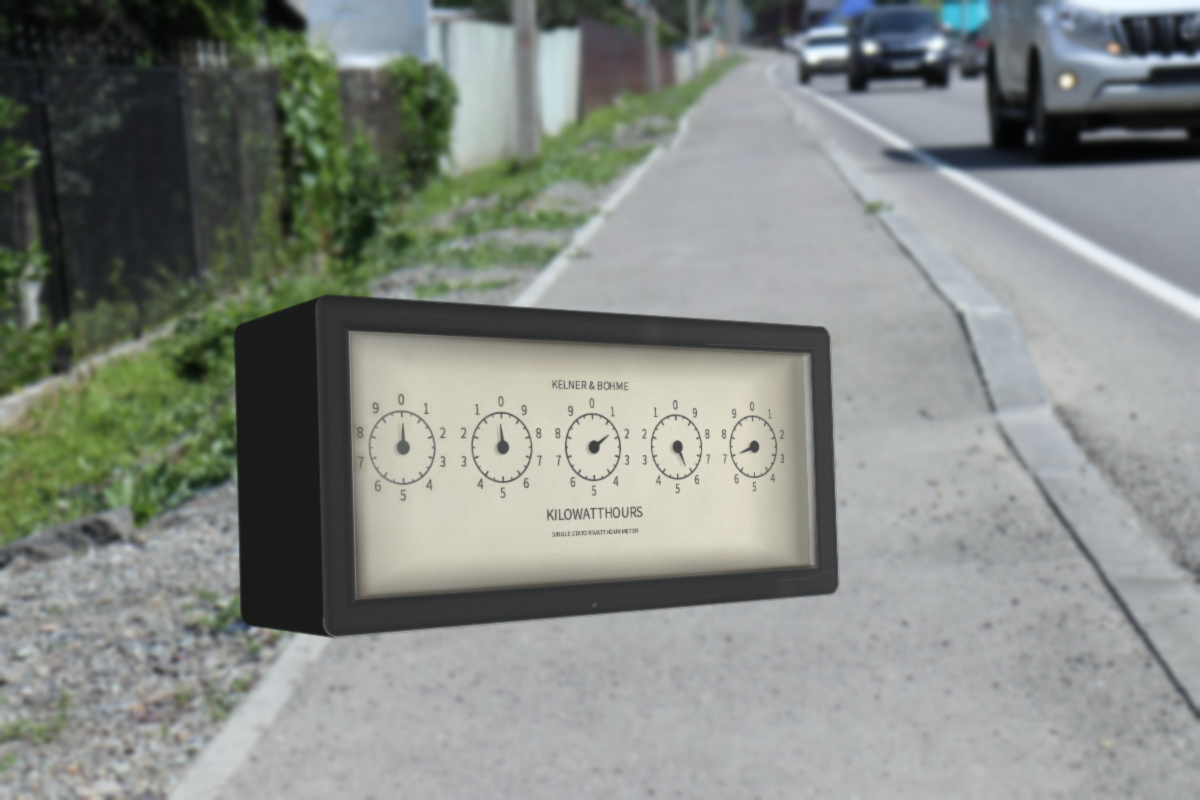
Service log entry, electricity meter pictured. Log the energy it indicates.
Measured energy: 157 kWh
